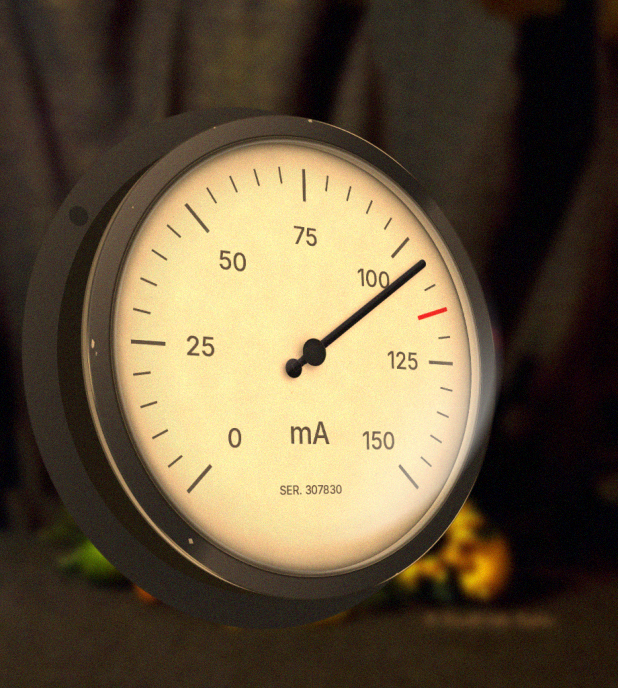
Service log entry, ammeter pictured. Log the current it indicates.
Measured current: 105 mA
